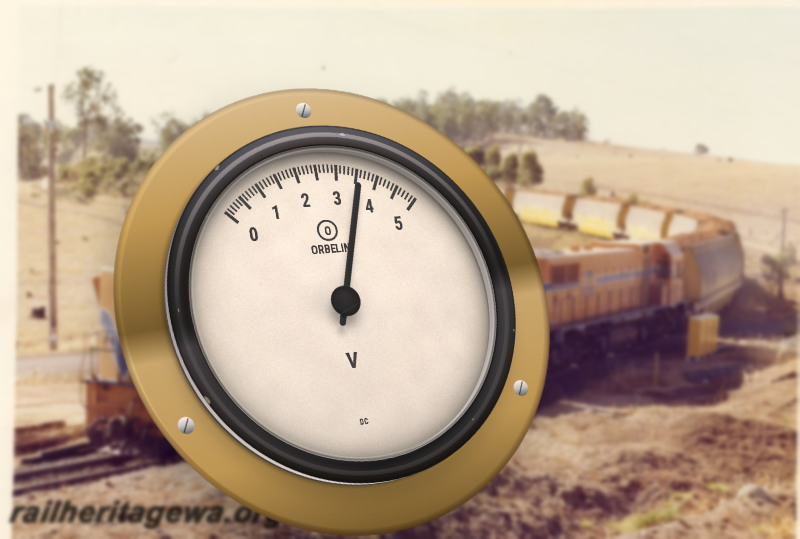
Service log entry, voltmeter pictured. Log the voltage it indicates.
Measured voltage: 3.5 V
